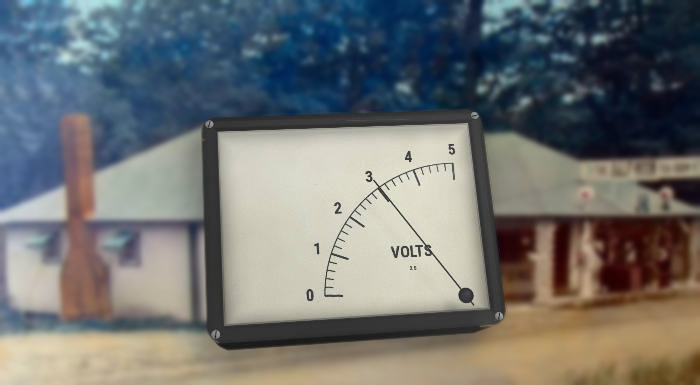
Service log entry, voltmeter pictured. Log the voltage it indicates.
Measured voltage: 3 V
